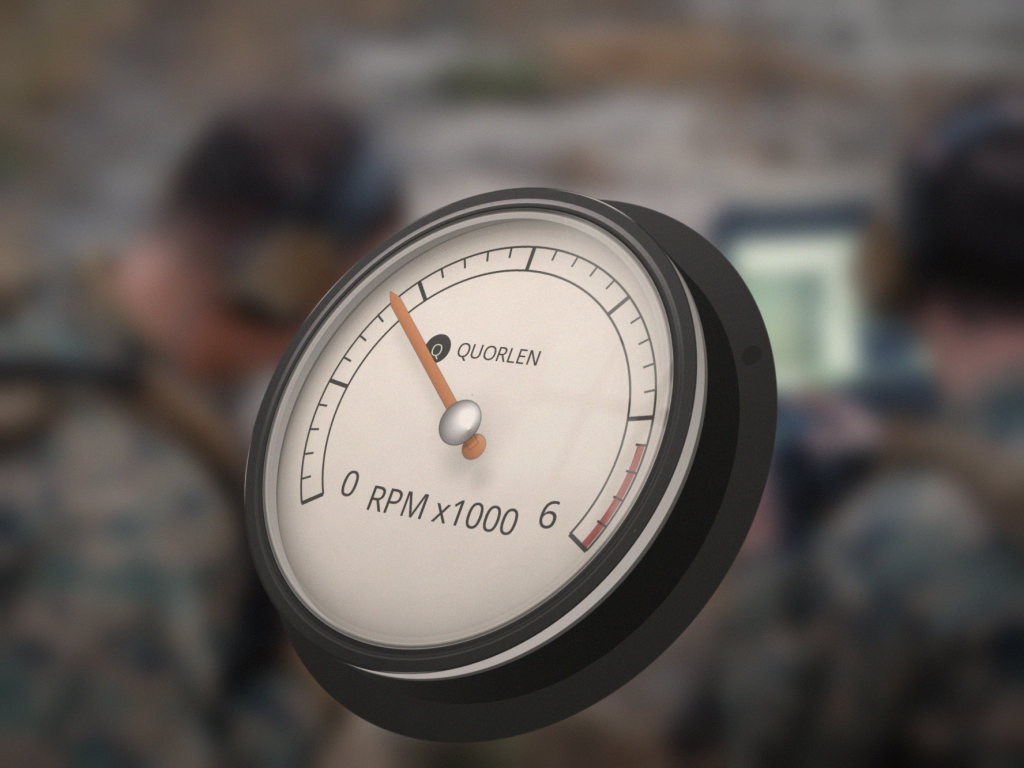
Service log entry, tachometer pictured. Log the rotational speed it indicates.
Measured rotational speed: 1800 rpm
